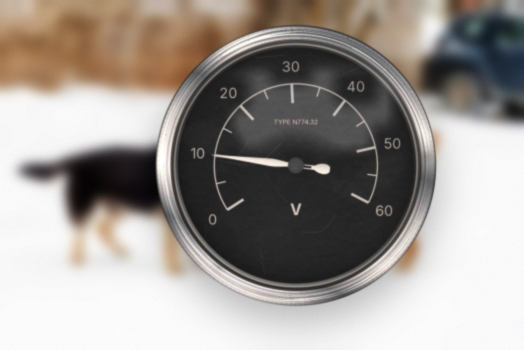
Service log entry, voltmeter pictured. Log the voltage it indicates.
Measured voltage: 10 V
